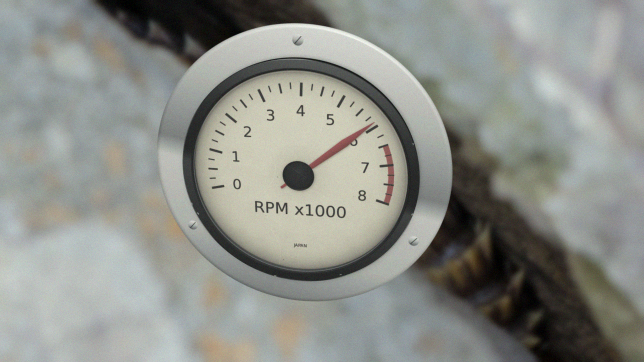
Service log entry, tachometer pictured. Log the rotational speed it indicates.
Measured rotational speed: 5875 rpm
